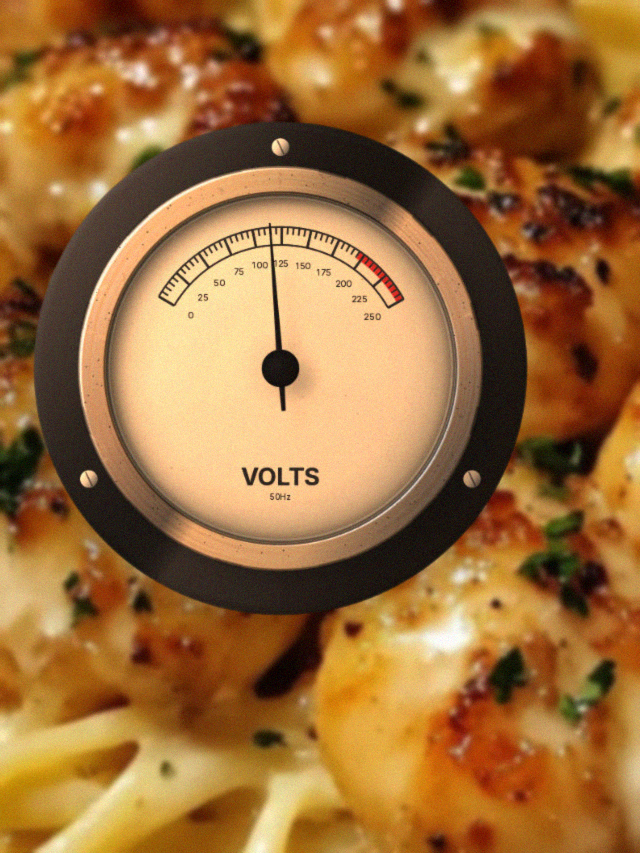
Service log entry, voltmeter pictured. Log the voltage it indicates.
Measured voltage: 115 V
